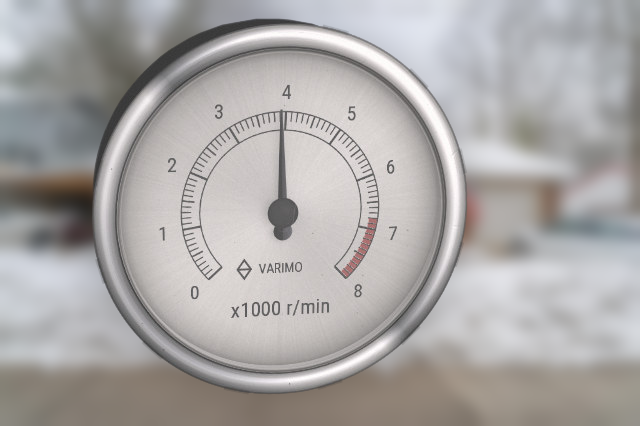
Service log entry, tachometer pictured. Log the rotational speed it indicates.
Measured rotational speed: 3900 rpm
